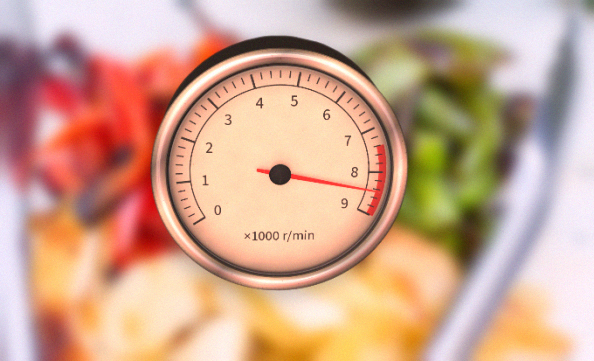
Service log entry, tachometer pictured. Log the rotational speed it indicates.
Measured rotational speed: 8400 rpm
